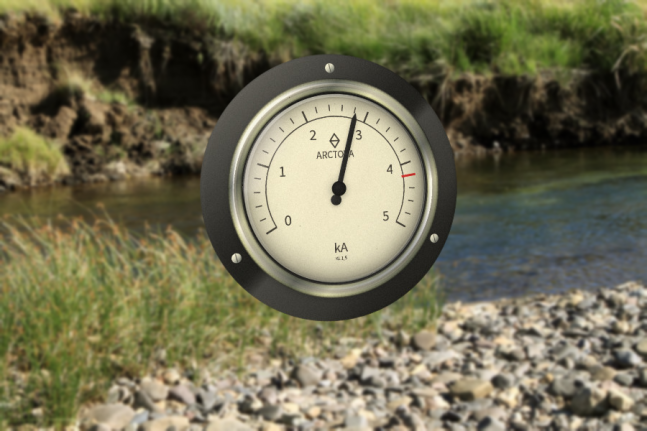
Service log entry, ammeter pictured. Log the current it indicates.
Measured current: 2.8 kA
